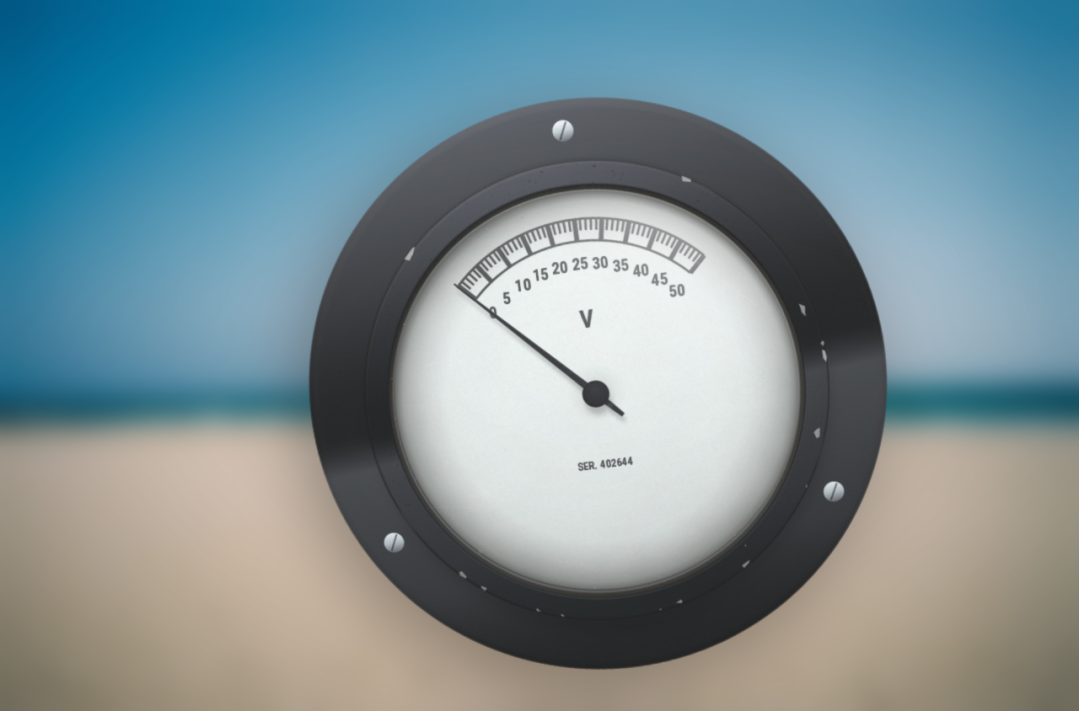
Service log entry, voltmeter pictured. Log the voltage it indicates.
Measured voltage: 0 V
